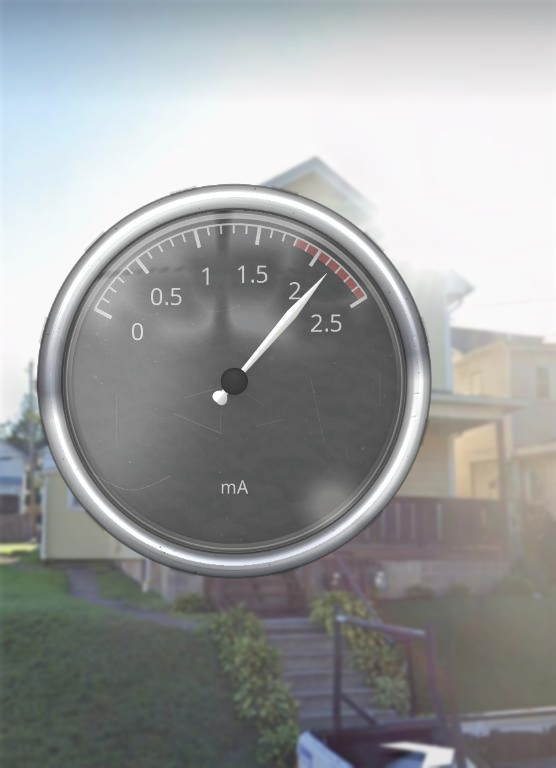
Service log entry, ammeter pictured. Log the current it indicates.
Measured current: 2.15 mA
